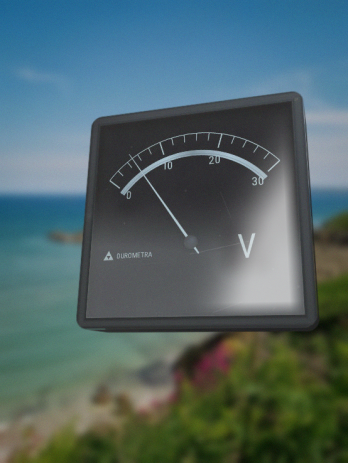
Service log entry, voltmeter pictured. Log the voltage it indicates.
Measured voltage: 5 V
